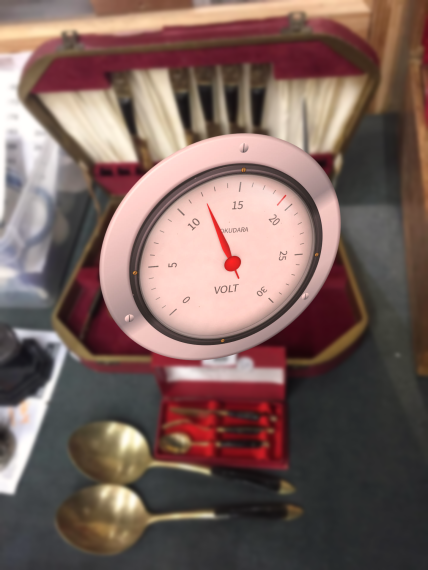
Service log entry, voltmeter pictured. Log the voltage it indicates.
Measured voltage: 12 V
